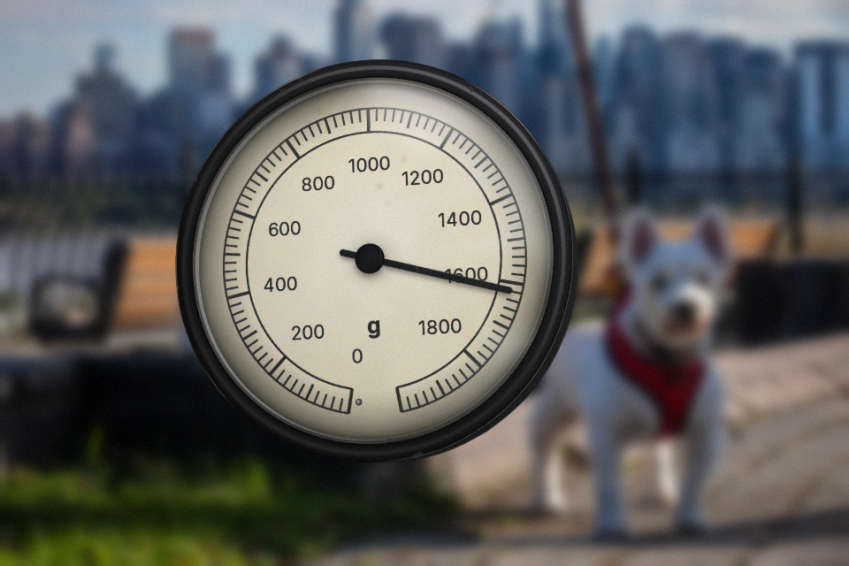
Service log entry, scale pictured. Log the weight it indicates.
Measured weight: 1620 g
